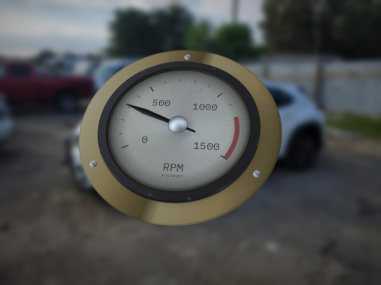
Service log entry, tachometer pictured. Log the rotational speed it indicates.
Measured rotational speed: 300 rpm
